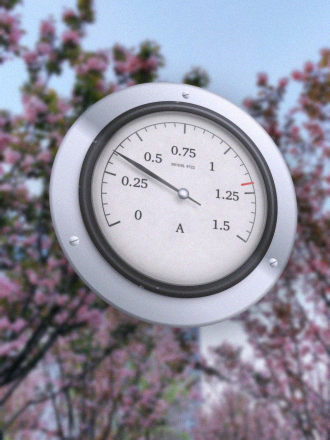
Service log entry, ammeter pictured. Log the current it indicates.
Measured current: 0.35 A
